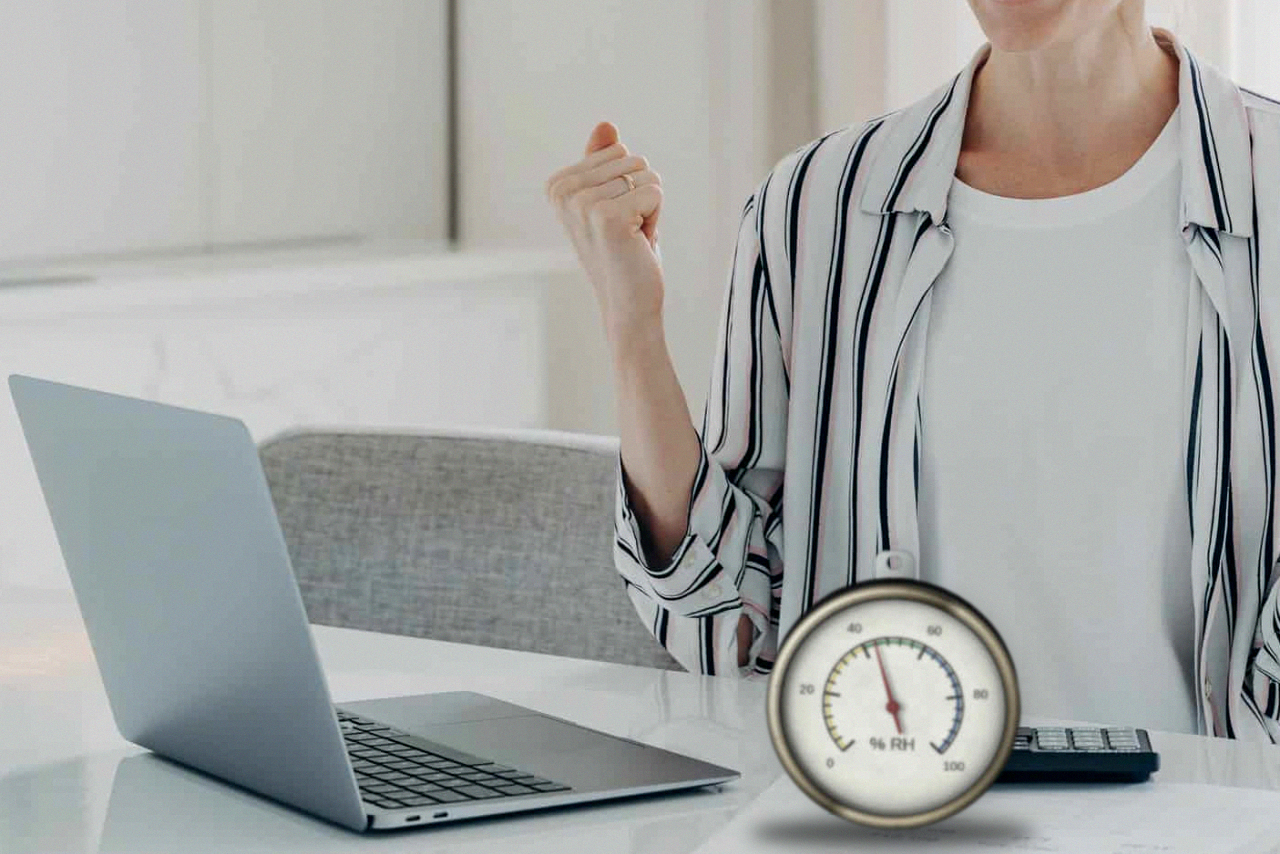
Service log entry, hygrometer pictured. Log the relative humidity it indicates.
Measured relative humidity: 44 %
